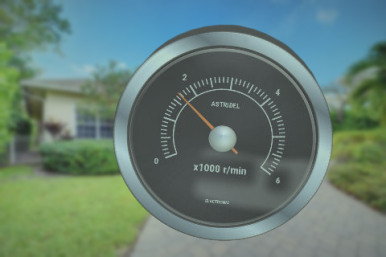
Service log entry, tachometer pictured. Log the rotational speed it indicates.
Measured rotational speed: 1700 rpm
